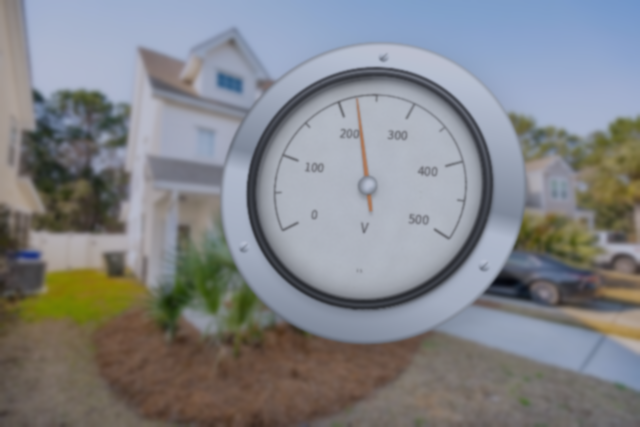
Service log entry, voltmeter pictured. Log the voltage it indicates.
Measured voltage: 225 V
